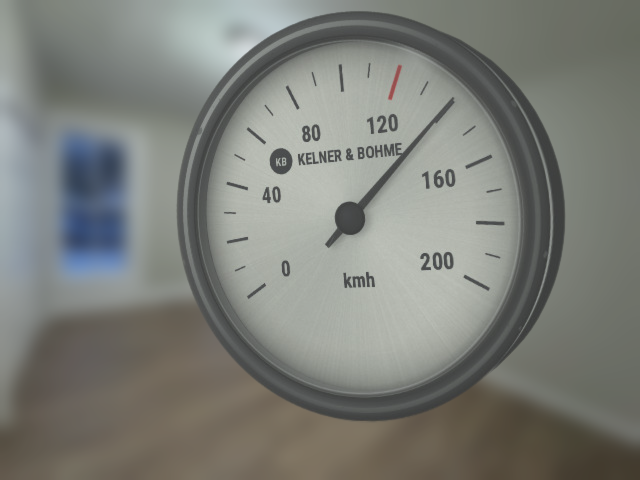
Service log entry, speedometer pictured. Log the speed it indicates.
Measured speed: 140 km/h
